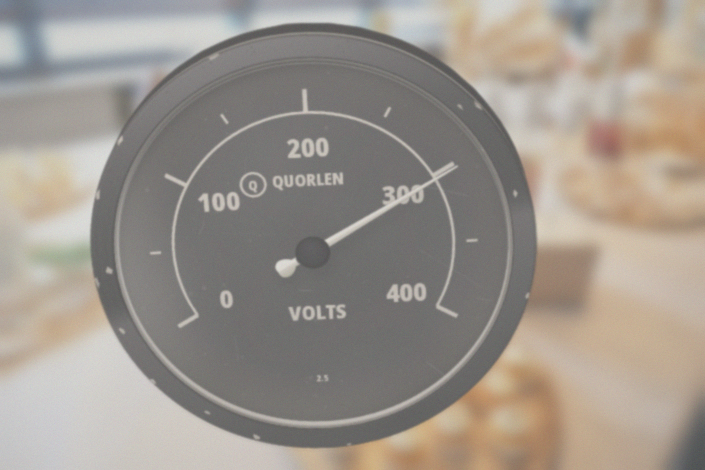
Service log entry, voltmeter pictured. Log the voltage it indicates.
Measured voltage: 300 V
